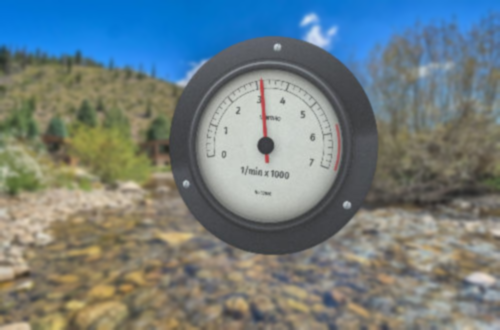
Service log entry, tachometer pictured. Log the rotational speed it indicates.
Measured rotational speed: 3200 rpm
